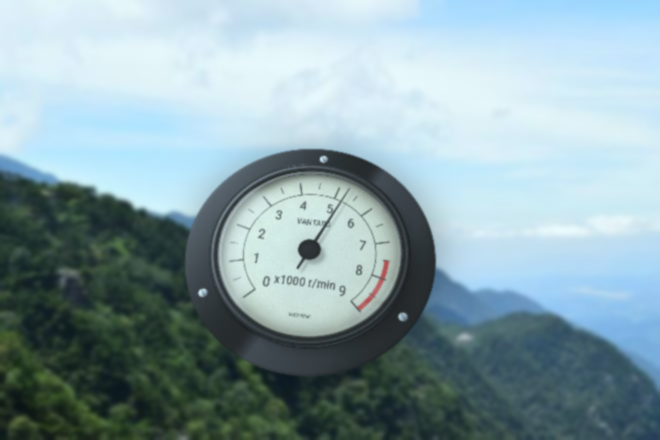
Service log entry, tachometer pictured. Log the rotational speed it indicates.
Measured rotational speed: 5250 rpm
